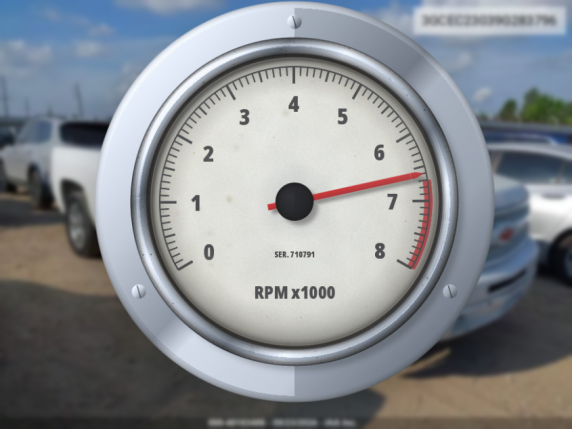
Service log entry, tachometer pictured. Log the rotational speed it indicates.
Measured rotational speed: 6600 rpm
